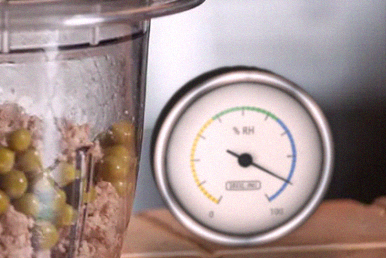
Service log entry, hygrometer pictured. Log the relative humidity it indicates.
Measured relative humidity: 90 %
